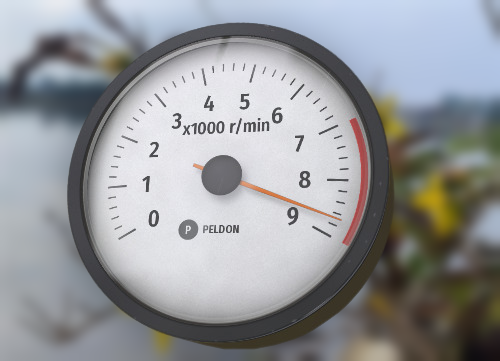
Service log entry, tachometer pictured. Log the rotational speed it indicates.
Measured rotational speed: 8700 rpm
